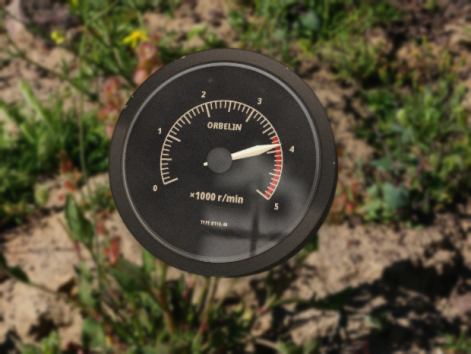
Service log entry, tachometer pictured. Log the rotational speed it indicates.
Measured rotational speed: 3900 rpm
